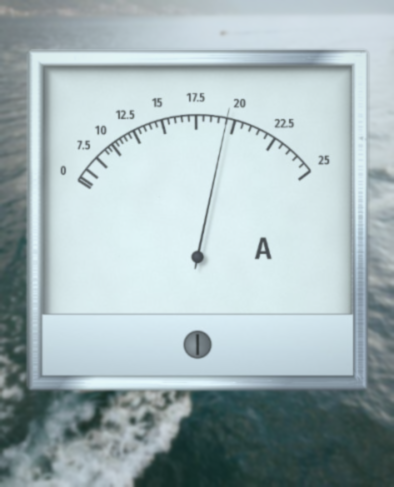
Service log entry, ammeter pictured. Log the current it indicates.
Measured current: 19.5 A
